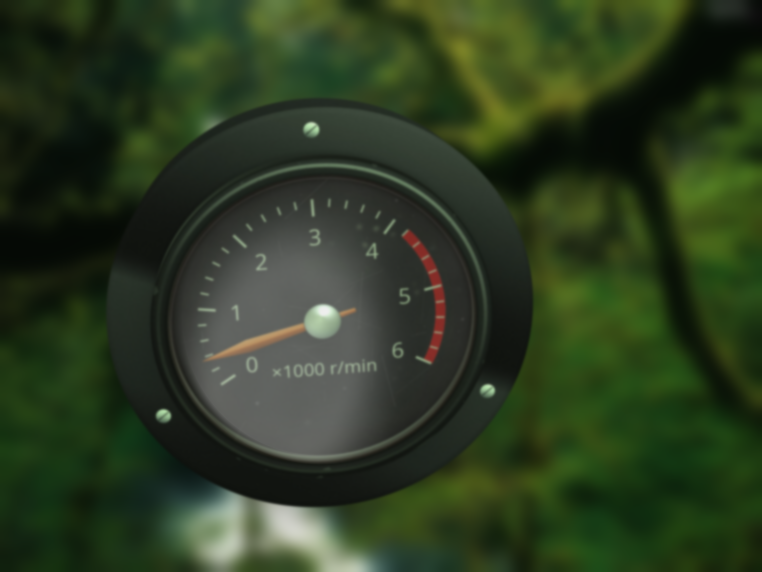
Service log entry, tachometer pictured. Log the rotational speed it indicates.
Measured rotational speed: 400 rpm
